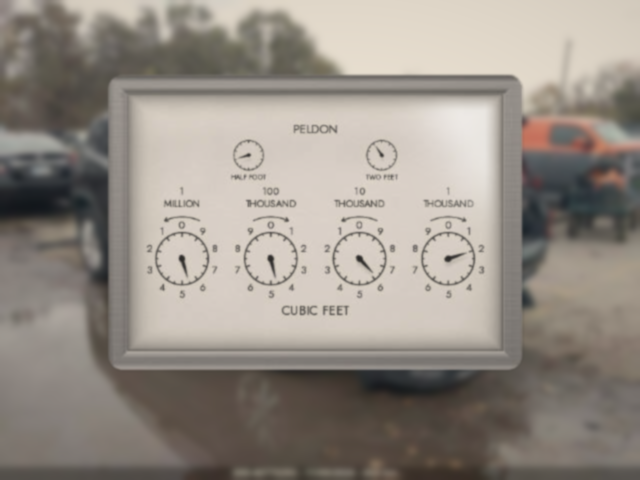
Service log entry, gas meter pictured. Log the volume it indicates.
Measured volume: 546200 ft³
